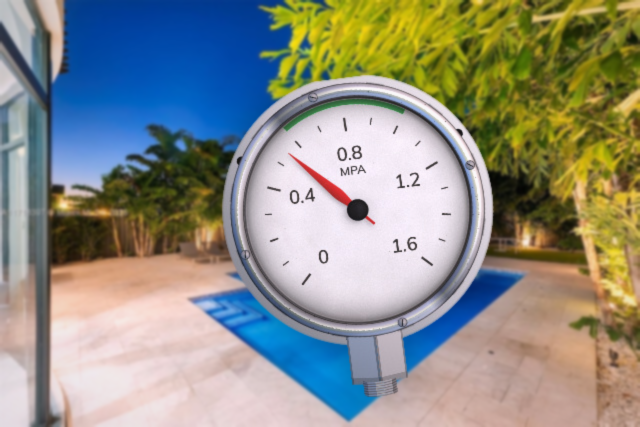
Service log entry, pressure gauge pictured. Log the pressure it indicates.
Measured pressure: 0.55 MPa
